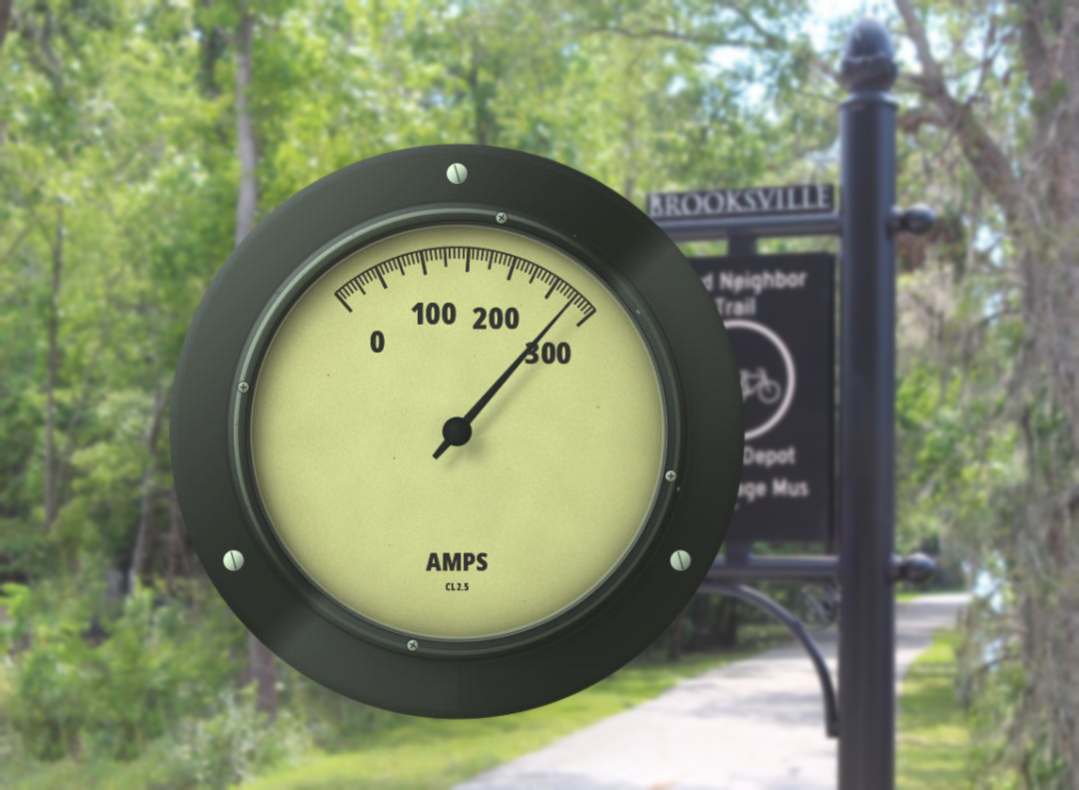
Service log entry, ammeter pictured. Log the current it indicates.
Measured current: 275 A
